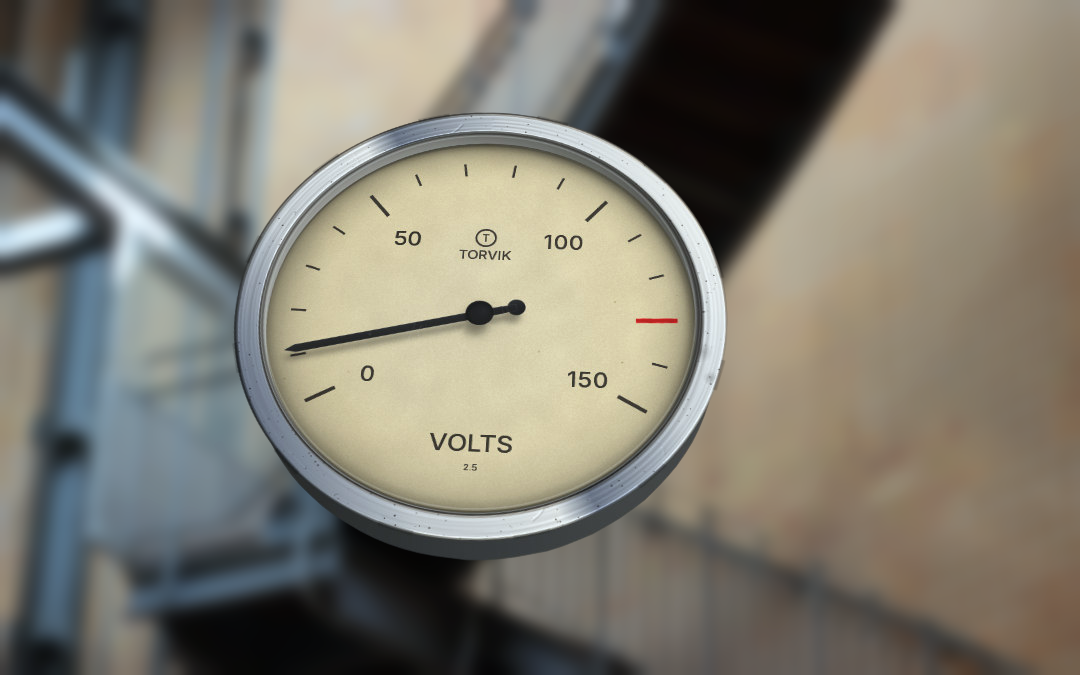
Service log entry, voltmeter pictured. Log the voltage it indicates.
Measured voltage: 10 V
